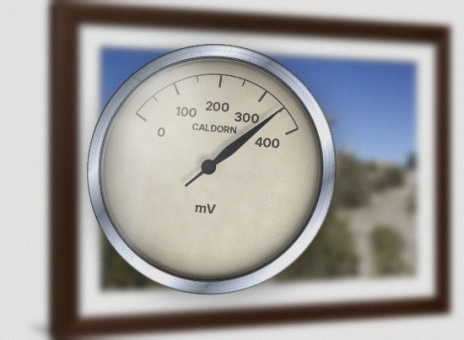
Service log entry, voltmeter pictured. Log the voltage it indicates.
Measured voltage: 350 mV
